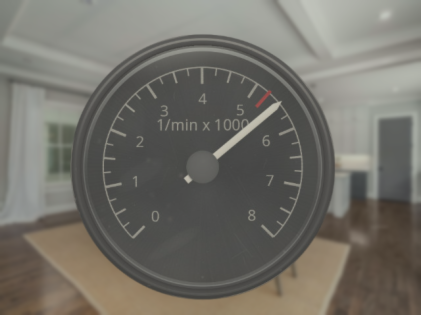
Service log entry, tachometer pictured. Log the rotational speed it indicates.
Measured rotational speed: 5500 rpm
